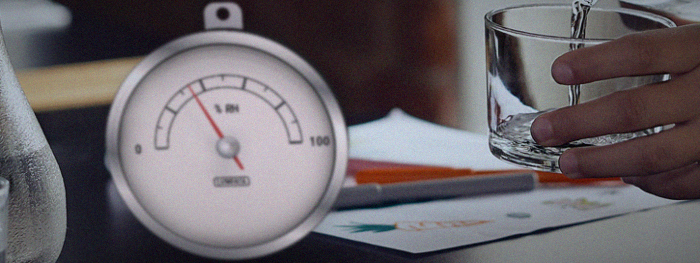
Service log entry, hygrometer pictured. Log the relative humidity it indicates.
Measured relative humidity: 35 %
